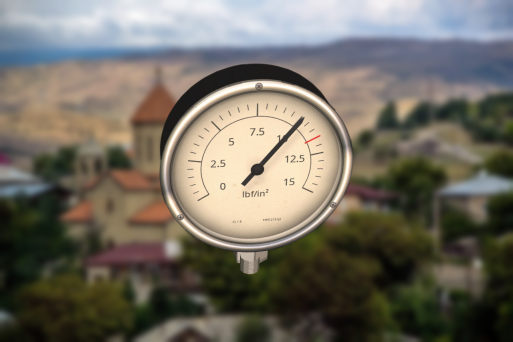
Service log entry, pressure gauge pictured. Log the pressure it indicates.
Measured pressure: 10 psi
